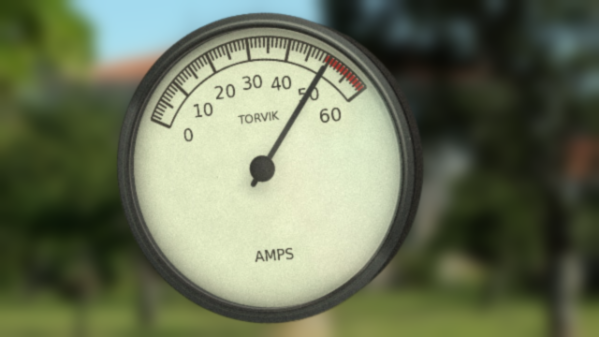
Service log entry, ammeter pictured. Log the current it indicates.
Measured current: 50 A
